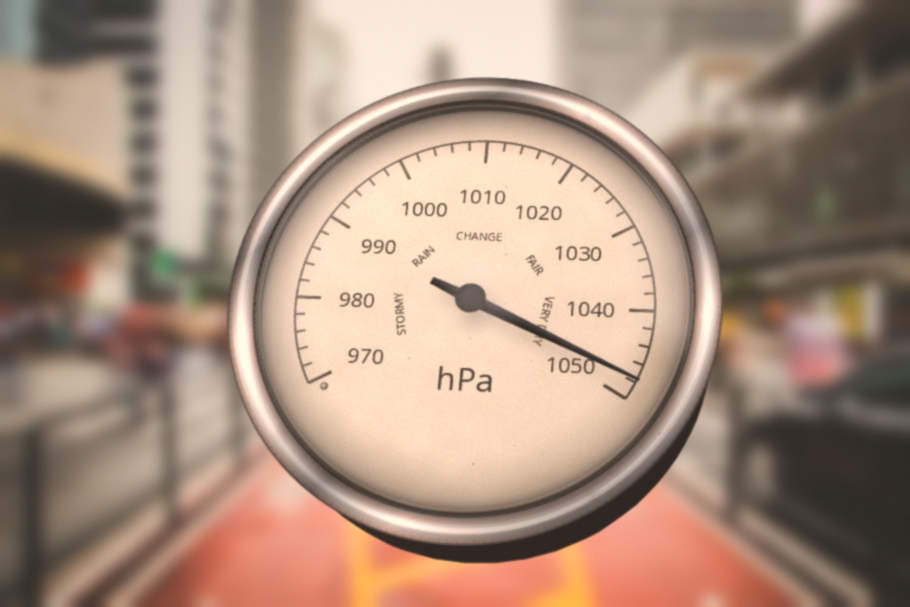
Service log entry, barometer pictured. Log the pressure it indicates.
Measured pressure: 1048 hPa
